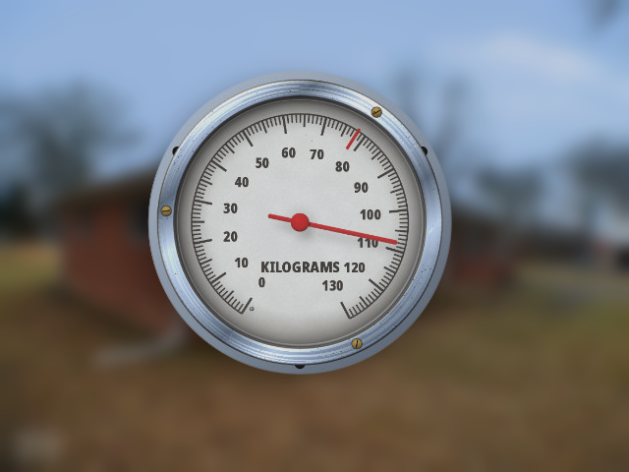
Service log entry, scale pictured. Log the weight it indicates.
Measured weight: 108 kg
